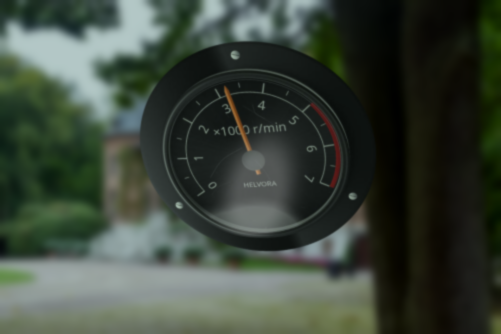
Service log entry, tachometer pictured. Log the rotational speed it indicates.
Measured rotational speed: 3250 rpm
